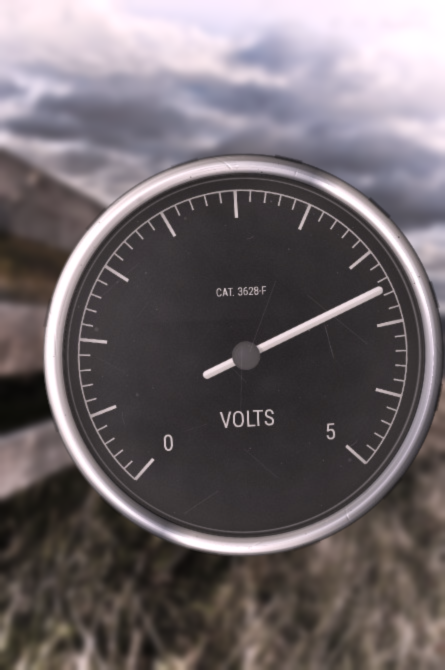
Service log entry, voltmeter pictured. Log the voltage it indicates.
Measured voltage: 3.75 V
